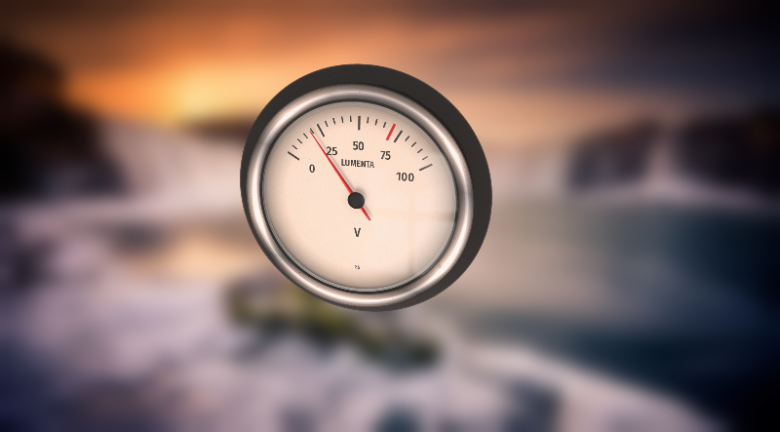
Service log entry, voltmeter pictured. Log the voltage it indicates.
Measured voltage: 20 V
